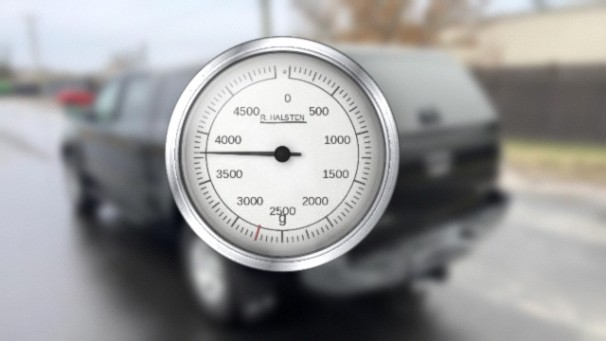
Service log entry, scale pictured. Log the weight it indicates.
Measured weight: 3800 g
